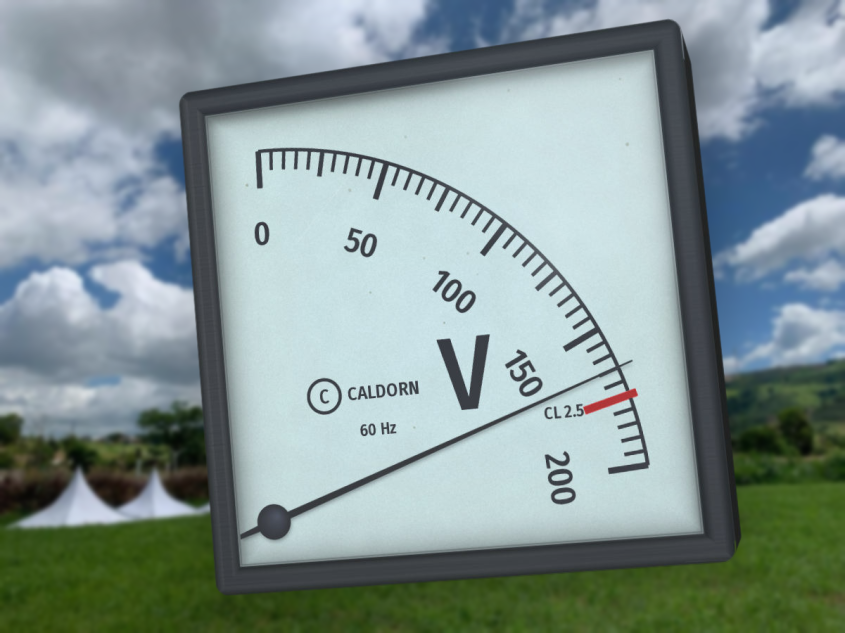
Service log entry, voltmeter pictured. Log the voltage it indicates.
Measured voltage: 165 V
